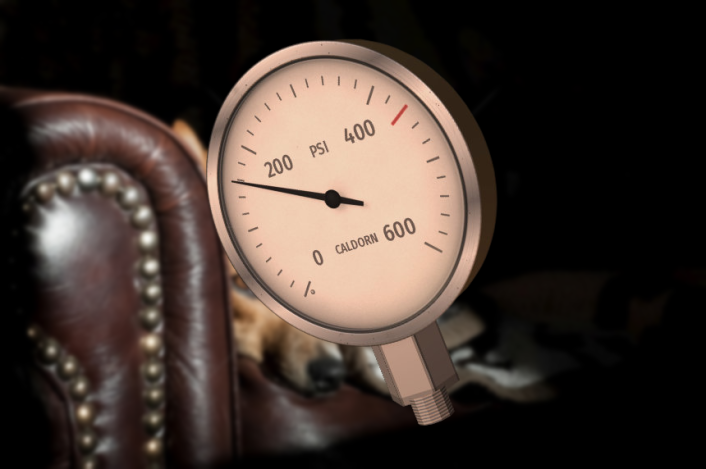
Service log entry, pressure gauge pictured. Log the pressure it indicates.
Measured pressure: 160 psi
